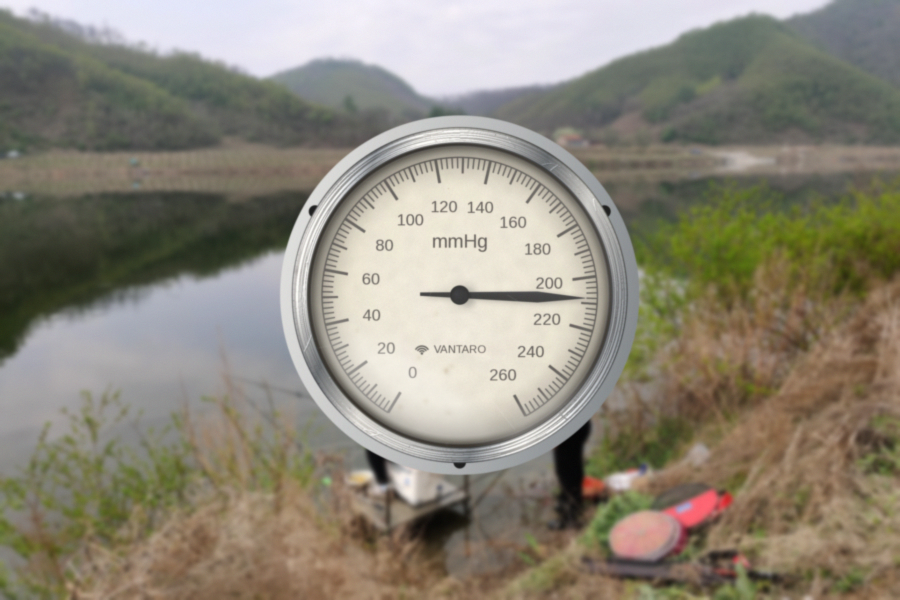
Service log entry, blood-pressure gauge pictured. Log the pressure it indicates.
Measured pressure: 208 mmHg
